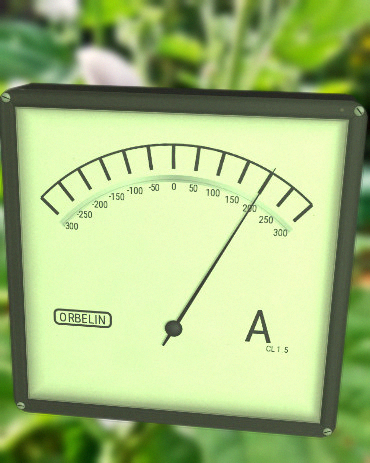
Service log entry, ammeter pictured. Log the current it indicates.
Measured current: 200 A
